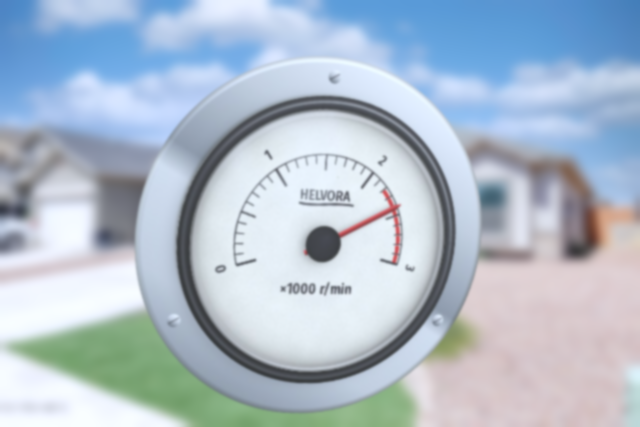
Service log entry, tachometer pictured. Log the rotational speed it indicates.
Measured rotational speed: 2400 rpm
